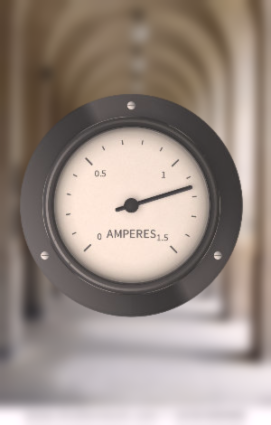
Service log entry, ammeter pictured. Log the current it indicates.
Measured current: 1.15 A
